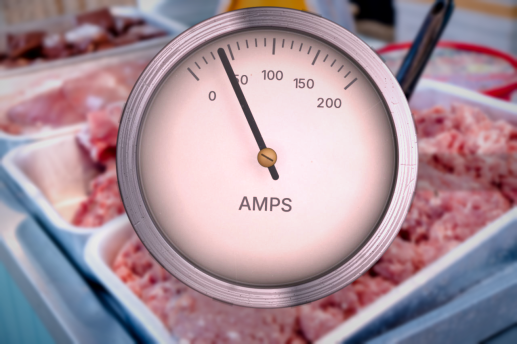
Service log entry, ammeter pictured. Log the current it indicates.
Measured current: 40 A
